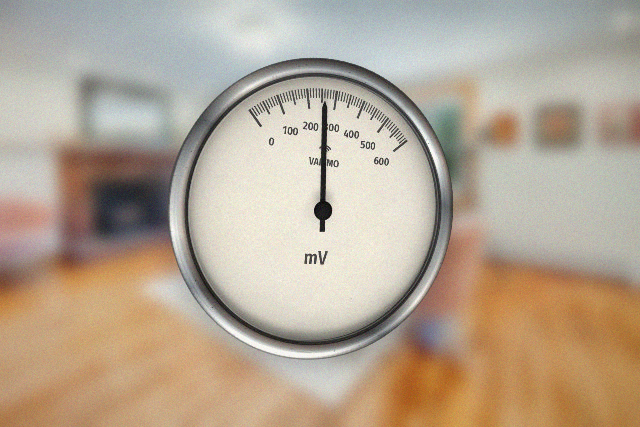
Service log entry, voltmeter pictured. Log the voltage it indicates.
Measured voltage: 250 mV
